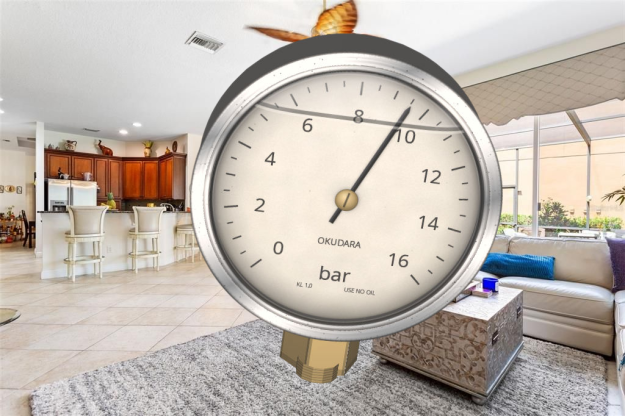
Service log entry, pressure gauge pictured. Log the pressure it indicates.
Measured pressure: 9.5 bar
